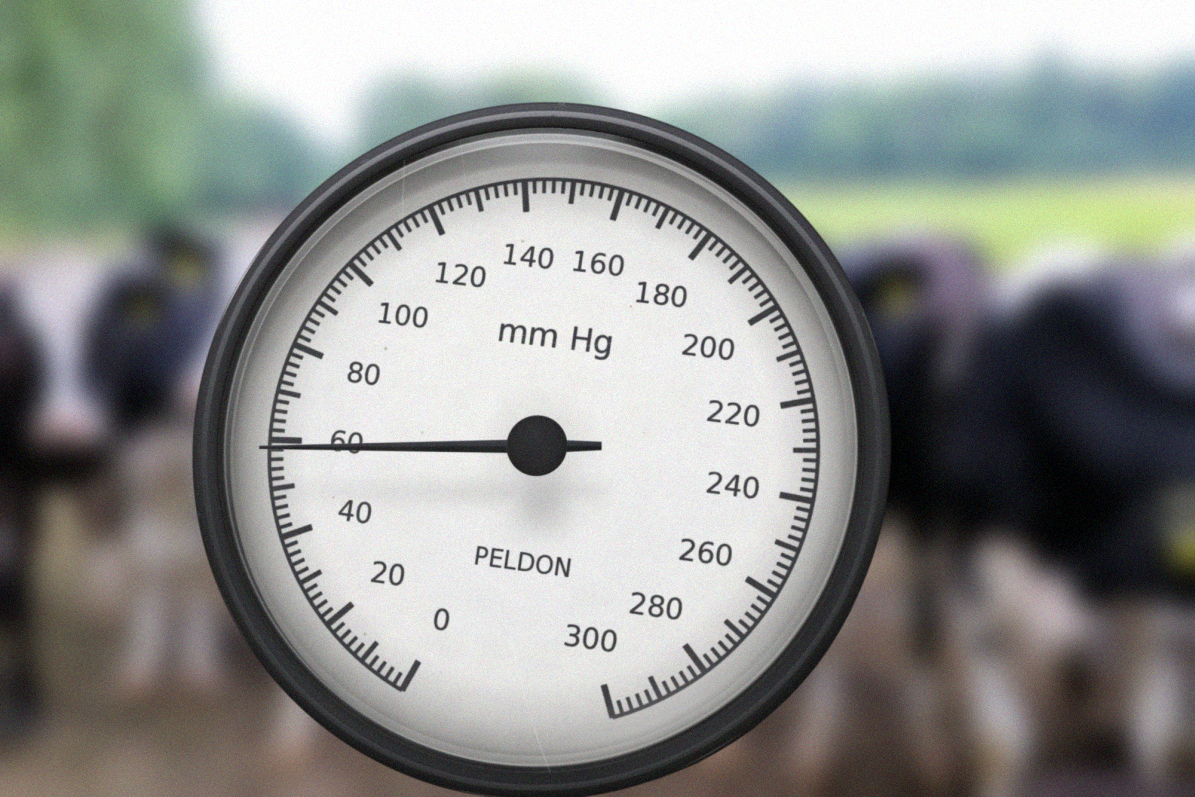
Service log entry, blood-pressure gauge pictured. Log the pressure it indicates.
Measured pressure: 58 mmHg
